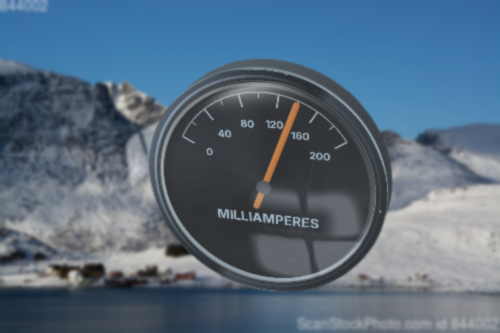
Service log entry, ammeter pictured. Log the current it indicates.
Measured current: 140 mA
